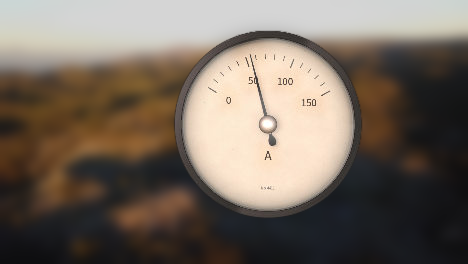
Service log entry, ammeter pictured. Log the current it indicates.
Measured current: 55 A
